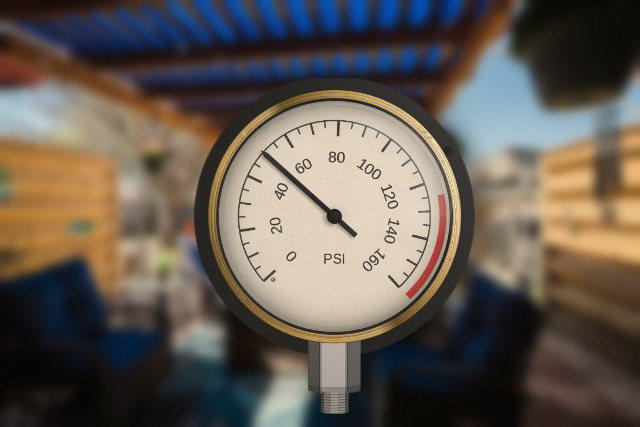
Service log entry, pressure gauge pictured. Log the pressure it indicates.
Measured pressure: 50 psi
